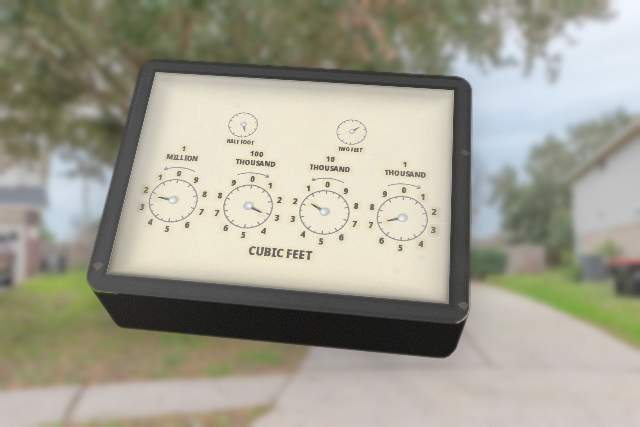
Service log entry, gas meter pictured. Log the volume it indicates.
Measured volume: 231700 ft³
